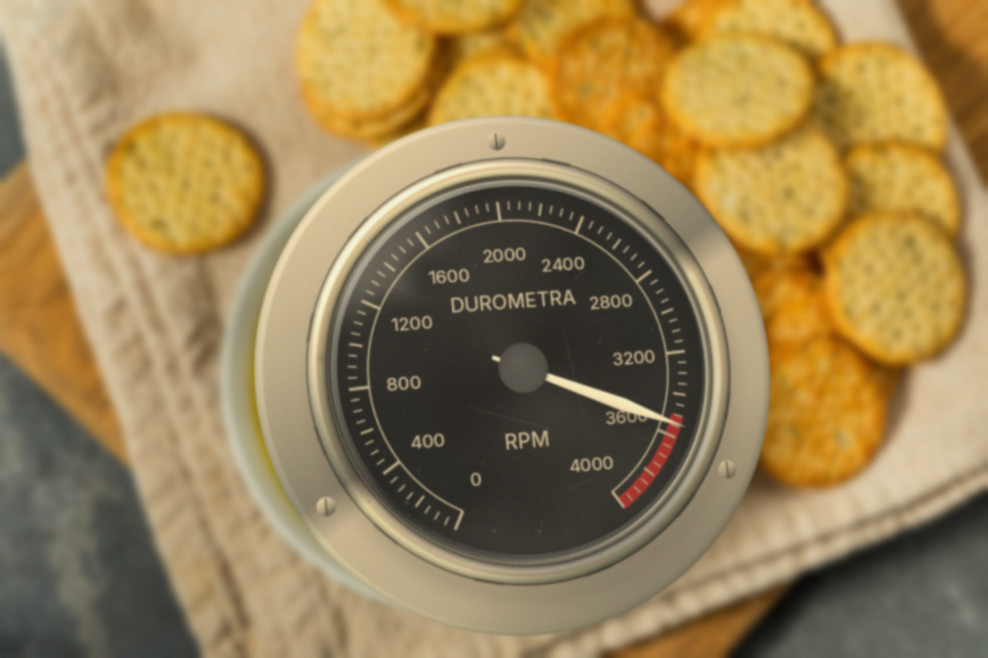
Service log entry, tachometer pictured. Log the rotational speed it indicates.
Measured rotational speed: 3550 rpm
